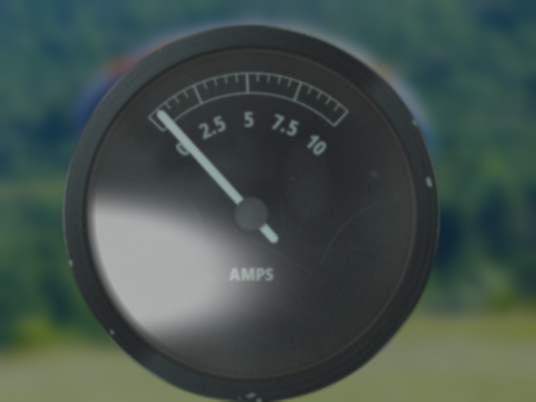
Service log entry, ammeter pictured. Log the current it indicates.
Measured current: 0.5 A
